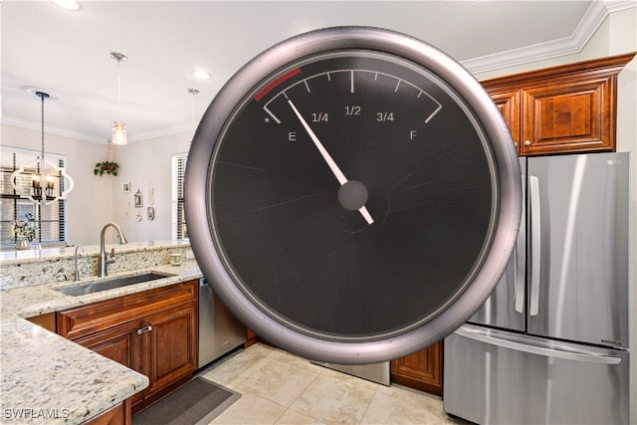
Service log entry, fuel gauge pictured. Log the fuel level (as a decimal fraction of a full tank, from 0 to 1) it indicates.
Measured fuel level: 0.125
